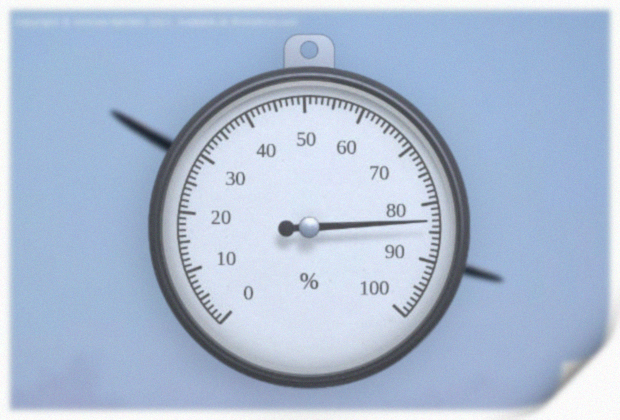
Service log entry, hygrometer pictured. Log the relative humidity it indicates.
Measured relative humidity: 83 %
